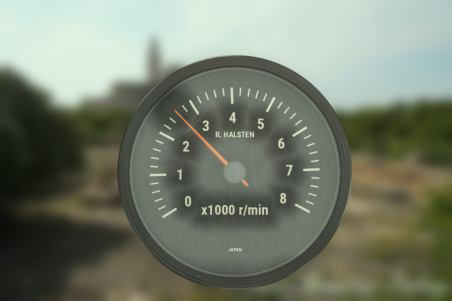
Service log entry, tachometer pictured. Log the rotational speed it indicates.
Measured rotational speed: 2600 rpm
